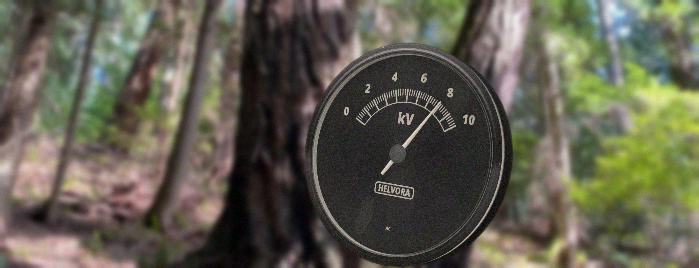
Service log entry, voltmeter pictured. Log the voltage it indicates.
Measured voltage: 8 kV
